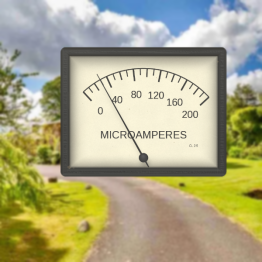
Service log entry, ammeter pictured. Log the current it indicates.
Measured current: 30 µA
